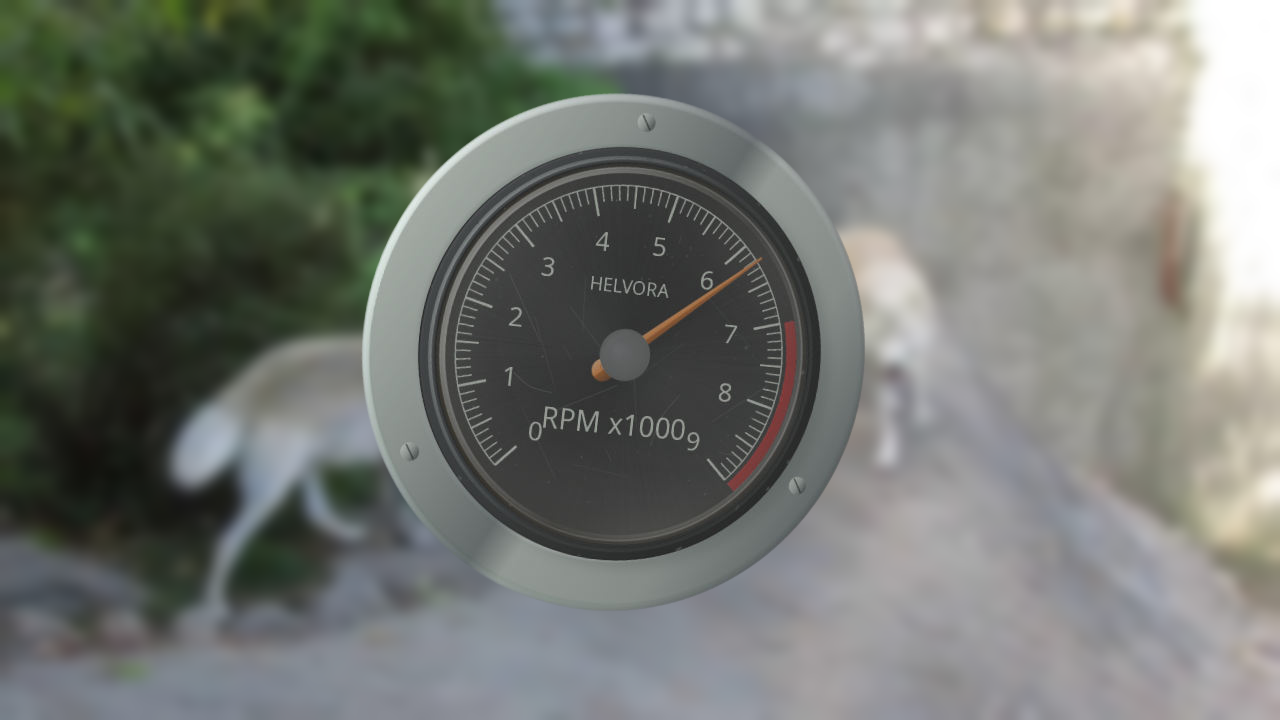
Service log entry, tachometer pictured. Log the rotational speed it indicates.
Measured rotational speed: 6200 rpm
